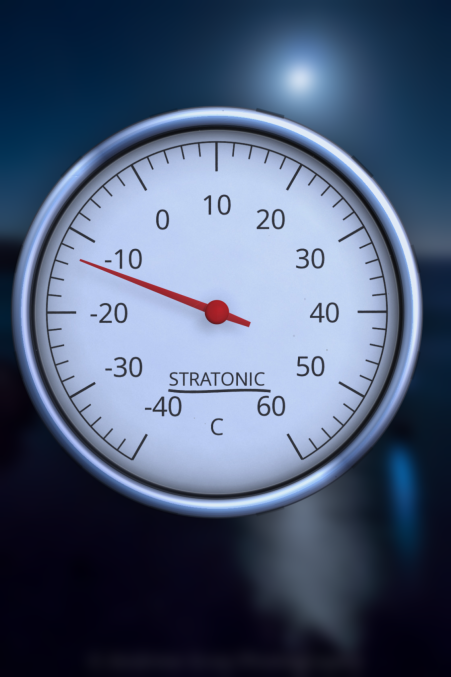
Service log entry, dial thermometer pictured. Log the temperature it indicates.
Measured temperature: -13 °C
